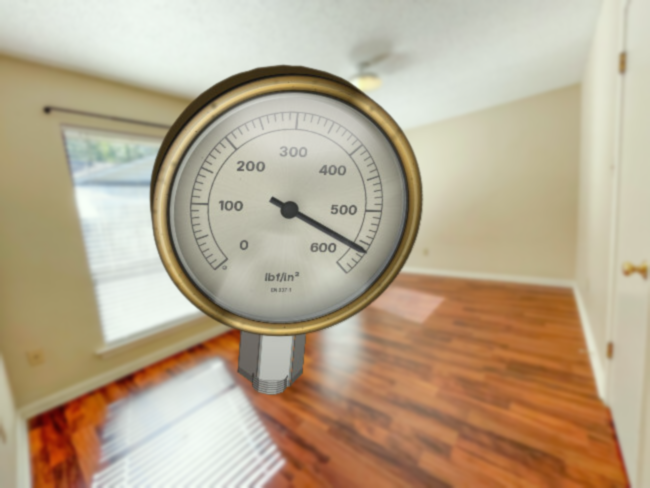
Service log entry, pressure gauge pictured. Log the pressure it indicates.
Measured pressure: 560 psi
